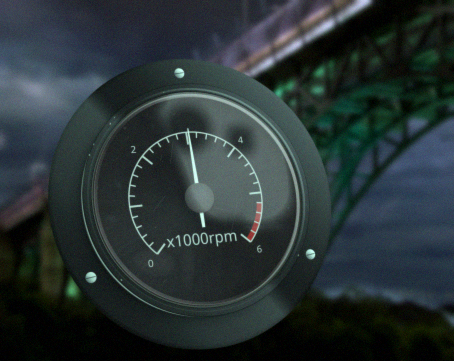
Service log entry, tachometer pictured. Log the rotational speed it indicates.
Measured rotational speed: 3000 rpm
